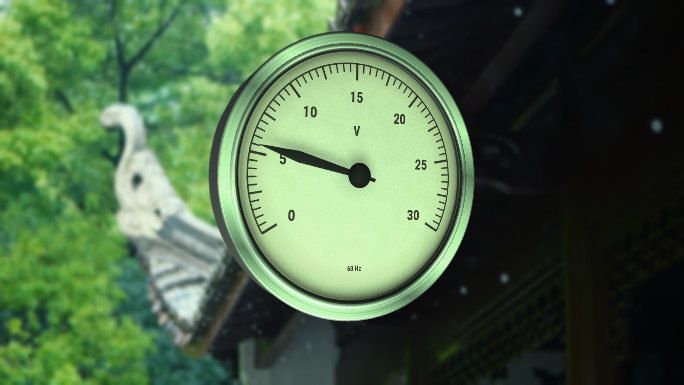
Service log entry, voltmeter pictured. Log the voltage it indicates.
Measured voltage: 5.5 V
